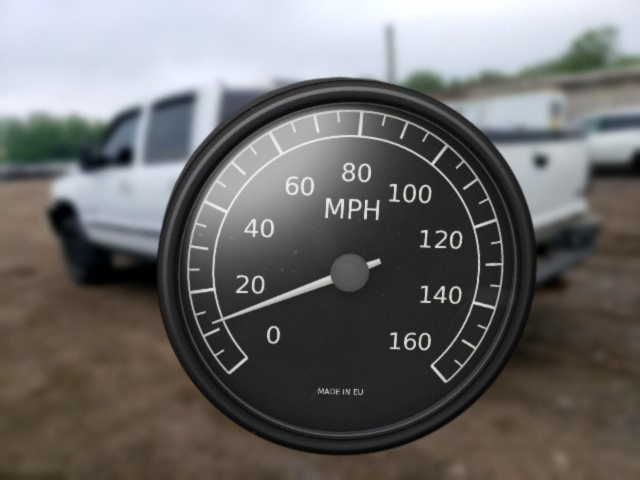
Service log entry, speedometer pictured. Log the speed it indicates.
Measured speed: 12.5 mph
